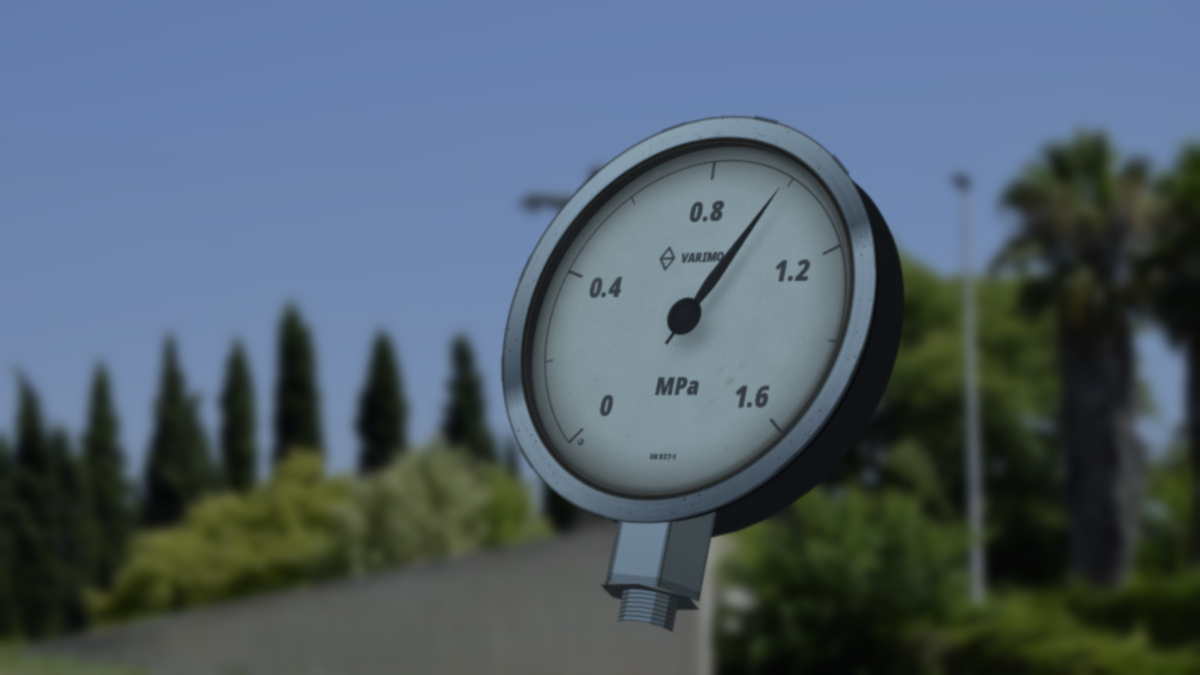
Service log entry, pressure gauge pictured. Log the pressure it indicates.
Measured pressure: 1 MPa
